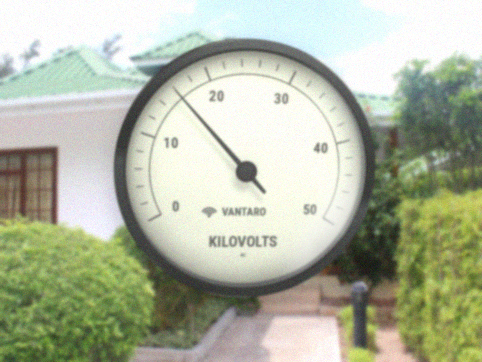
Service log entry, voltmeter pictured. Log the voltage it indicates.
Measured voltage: 16 kV
